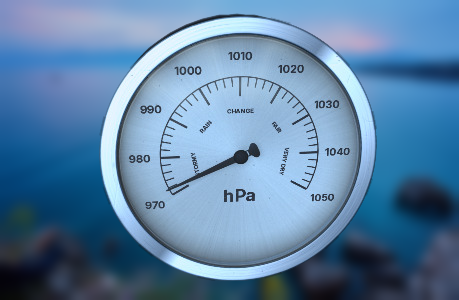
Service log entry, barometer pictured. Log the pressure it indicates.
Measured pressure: 972 hPa
